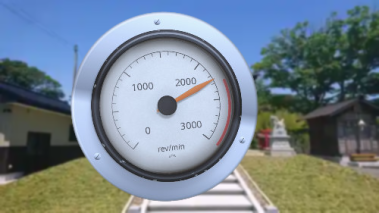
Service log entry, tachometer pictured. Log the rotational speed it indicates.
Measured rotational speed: 2250 rpm
